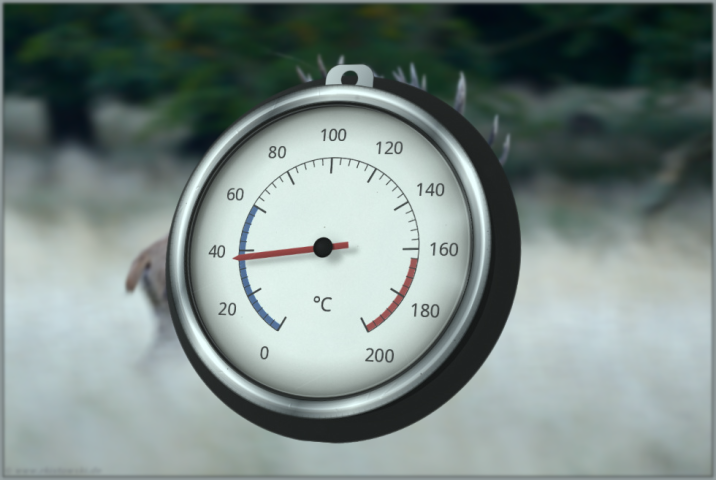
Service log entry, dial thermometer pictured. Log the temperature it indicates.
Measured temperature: 36 °C
